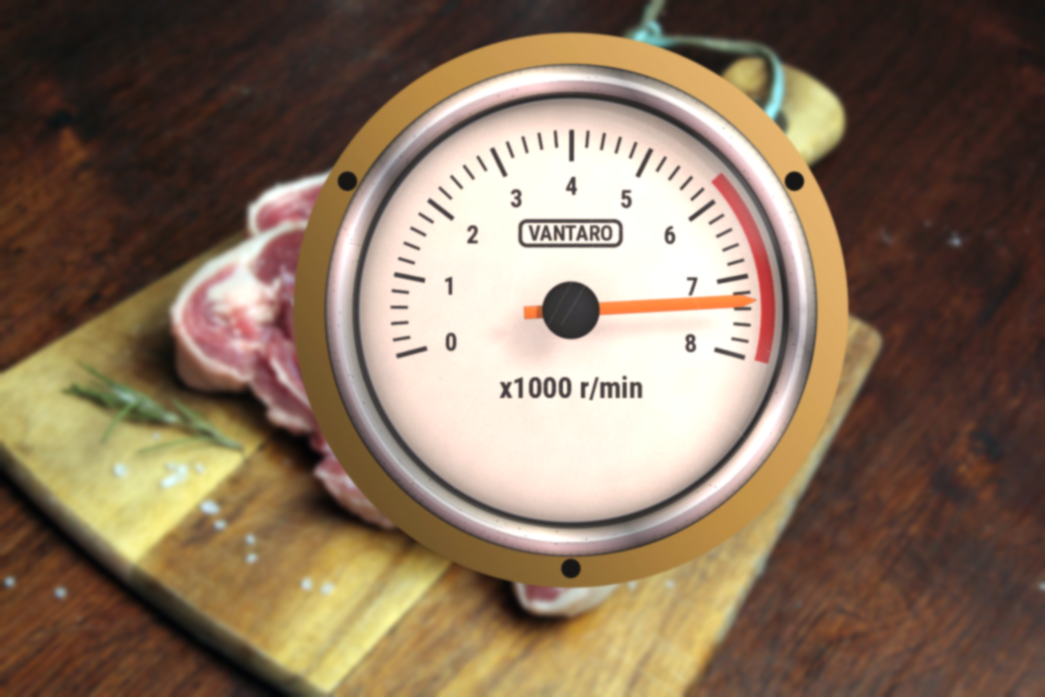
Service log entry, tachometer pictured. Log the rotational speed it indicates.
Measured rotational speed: 7300 rpm
